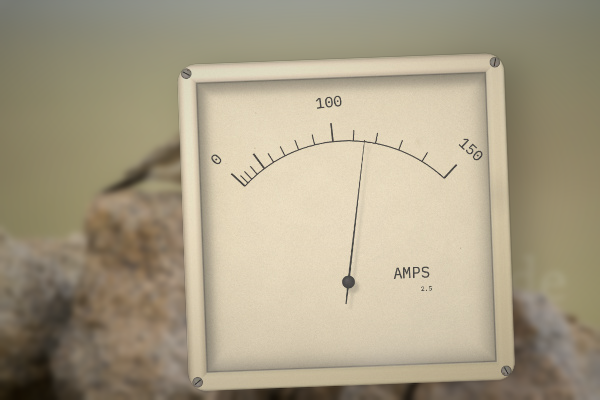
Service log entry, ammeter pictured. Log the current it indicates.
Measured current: 115 A
